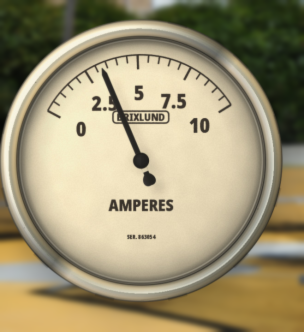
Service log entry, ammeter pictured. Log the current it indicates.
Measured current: 3.25 A
